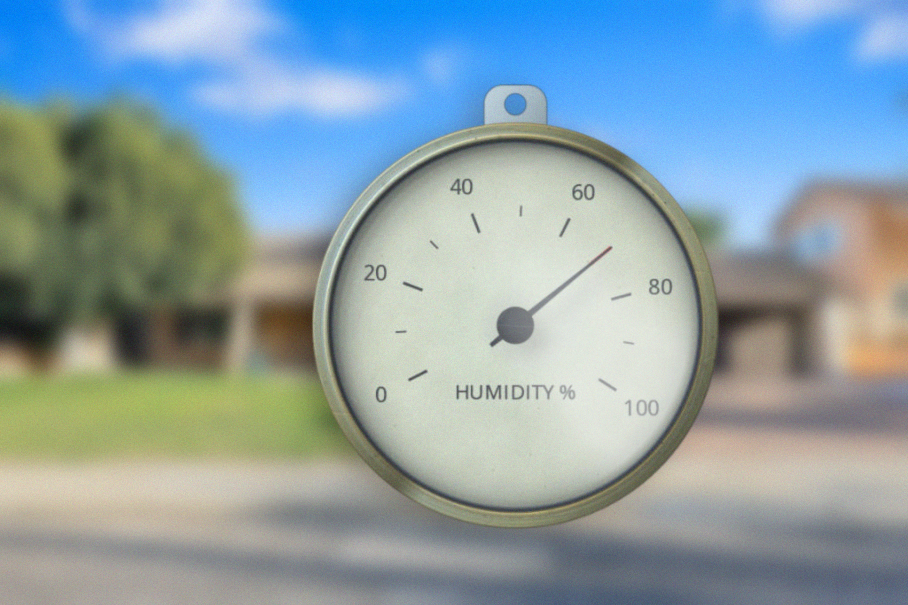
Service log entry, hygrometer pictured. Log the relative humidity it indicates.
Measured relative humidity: 70 %
